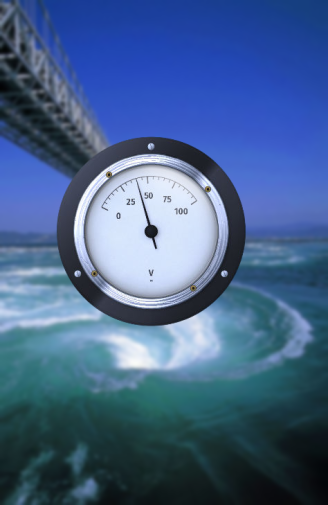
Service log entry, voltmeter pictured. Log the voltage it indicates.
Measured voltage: 40 V
